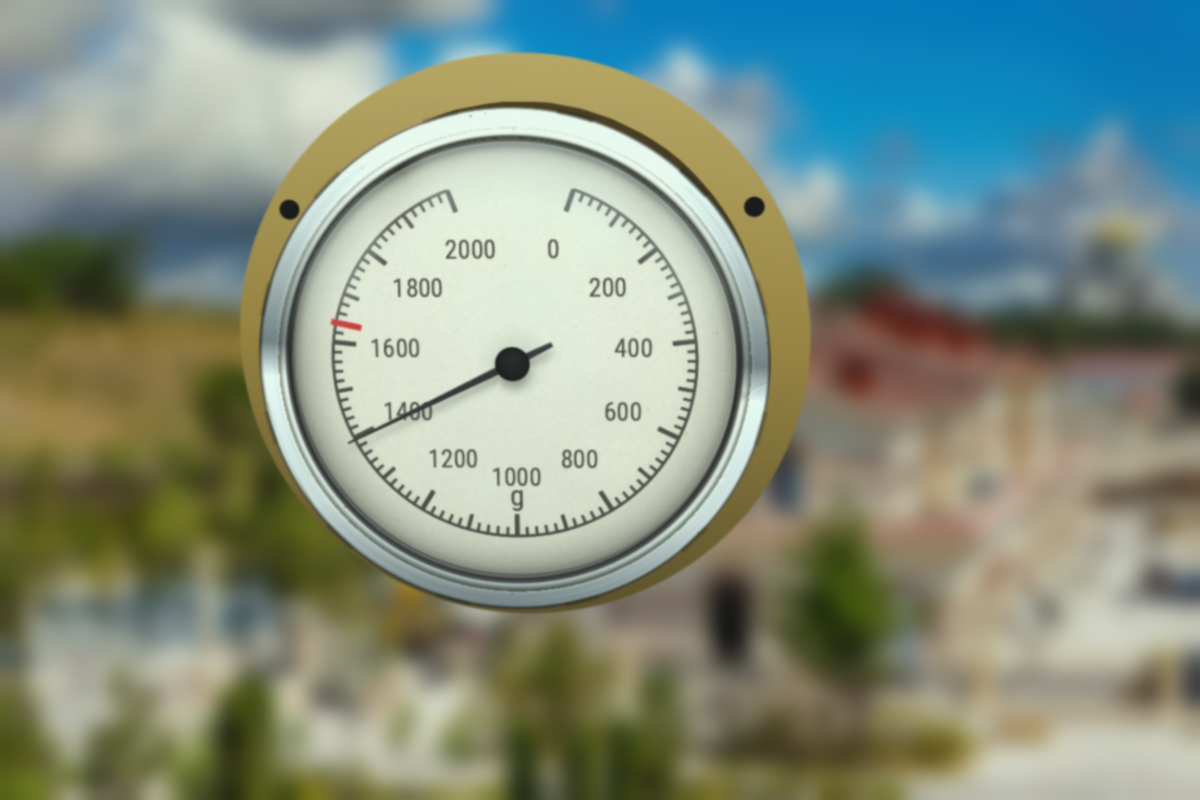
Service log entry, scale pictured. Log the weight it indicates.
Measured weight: 1400 g
